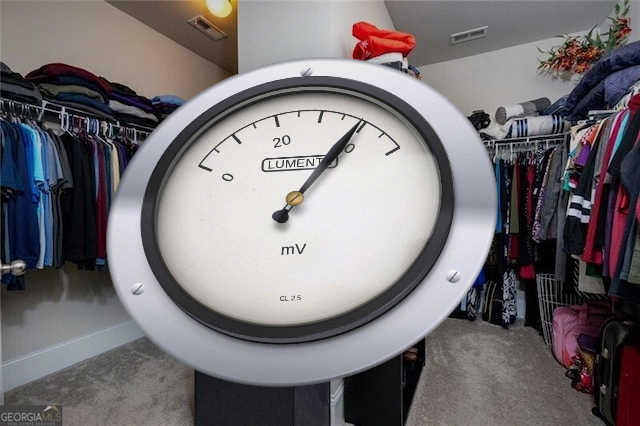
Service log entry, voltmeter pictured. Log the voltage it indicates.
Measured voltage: 40 mV
